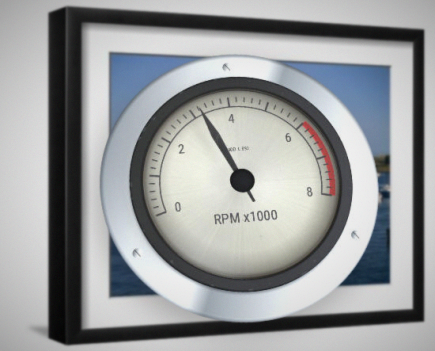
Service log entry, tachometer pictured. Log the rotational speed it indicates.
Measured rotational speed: 3200 rpm
